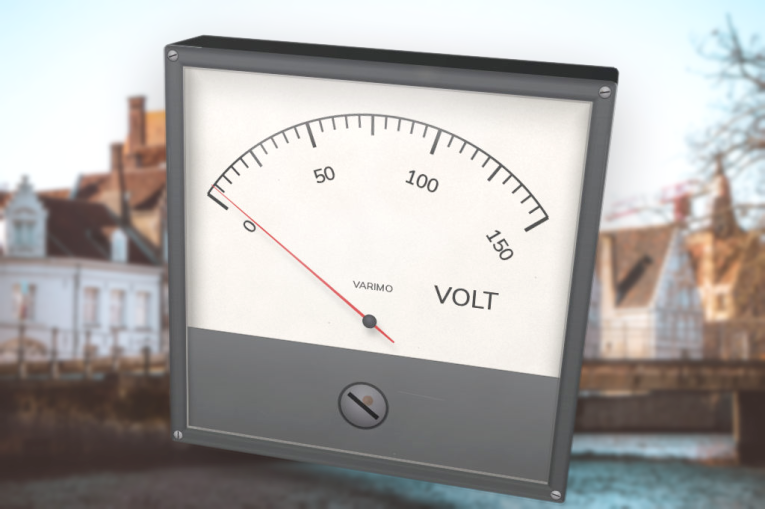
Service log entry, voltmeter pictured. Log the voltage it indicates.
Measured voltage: 5 V
